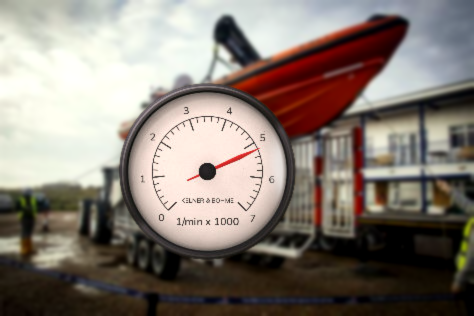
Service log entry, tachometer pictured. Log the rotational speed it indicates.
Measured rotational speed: 5200 rpm
